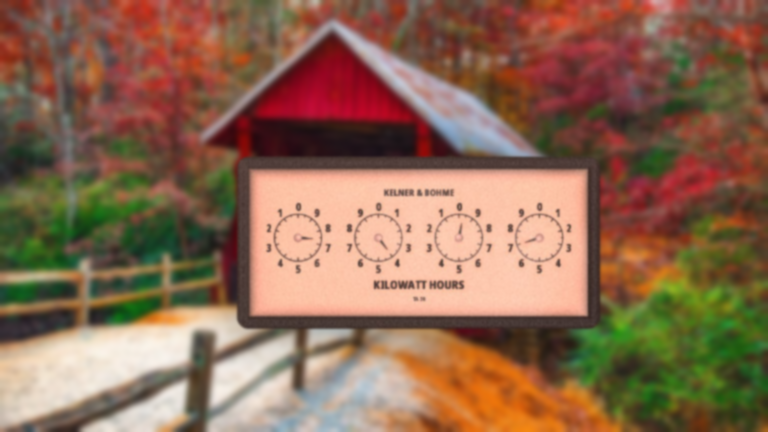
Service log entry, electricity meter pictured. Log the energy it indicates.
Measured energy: 7397 kWh
